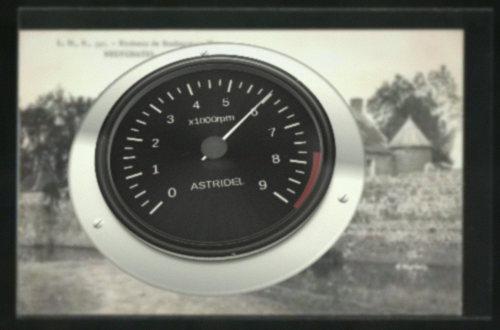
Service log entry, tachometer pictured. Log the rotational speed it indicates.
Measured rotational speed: 6000 rpm
